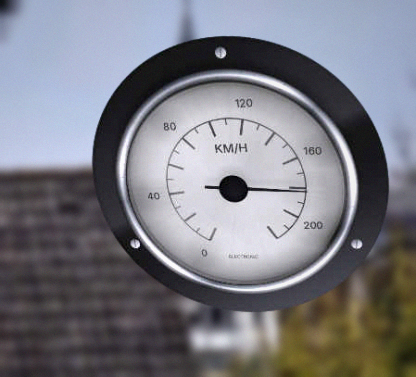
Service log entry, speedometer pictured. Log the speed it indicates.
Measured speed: 180 km/h
